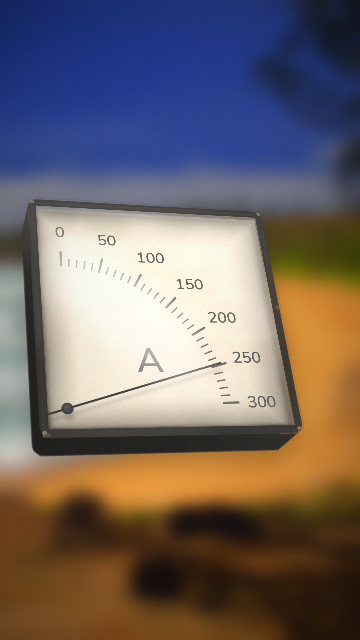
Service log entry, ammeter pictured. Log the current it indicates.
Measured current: 250 A
